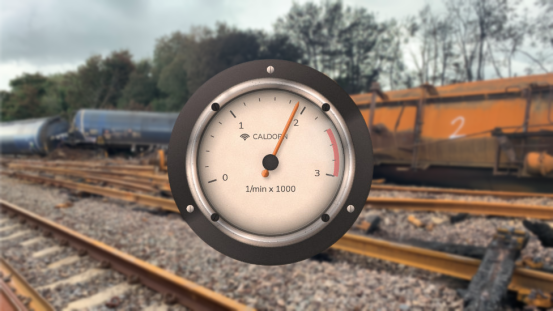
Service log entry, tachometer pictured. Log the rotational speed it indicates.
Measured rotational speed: 1900 rpm
